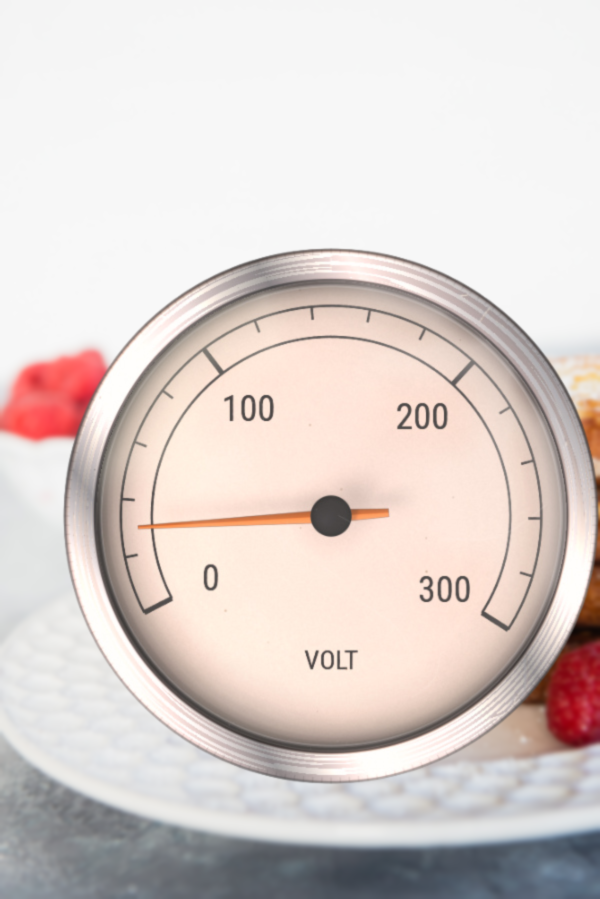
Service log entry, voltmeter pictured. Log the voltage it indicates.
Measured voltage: 30 V
